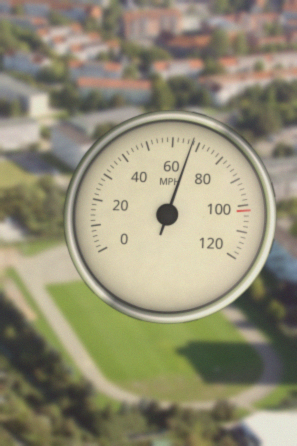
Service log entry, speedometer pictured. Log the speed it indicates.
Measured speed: 68 mph
